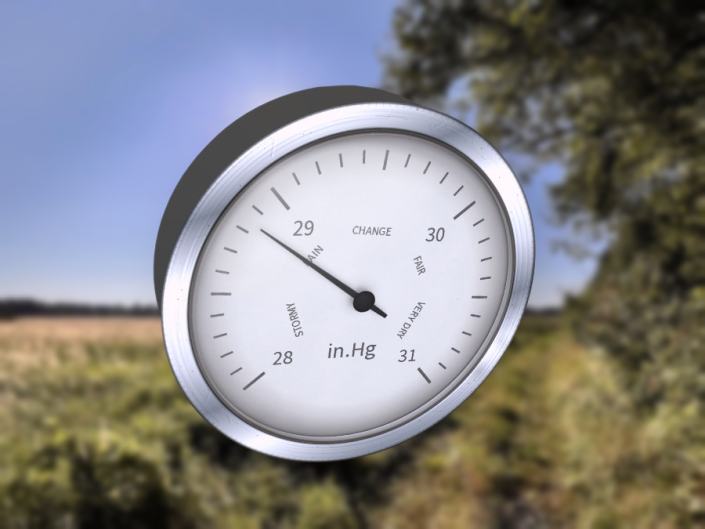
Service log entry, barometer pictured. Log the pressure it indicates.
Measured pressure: 28.85 inHg
